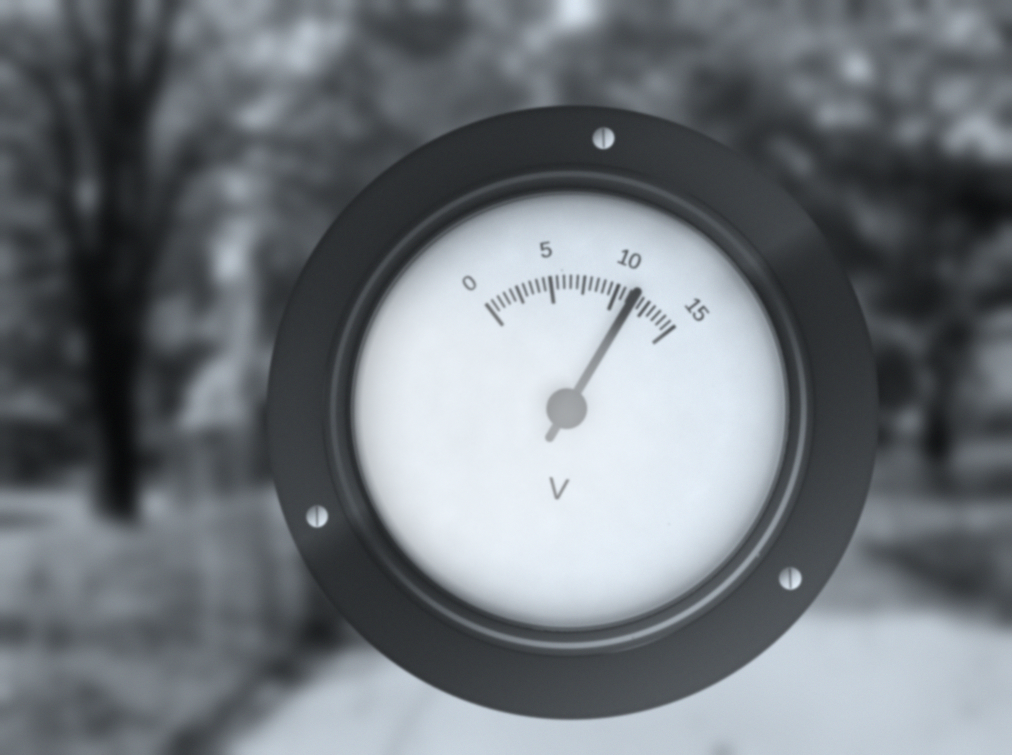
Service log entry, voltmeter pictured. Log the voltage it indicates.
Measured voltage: 11.5 V
